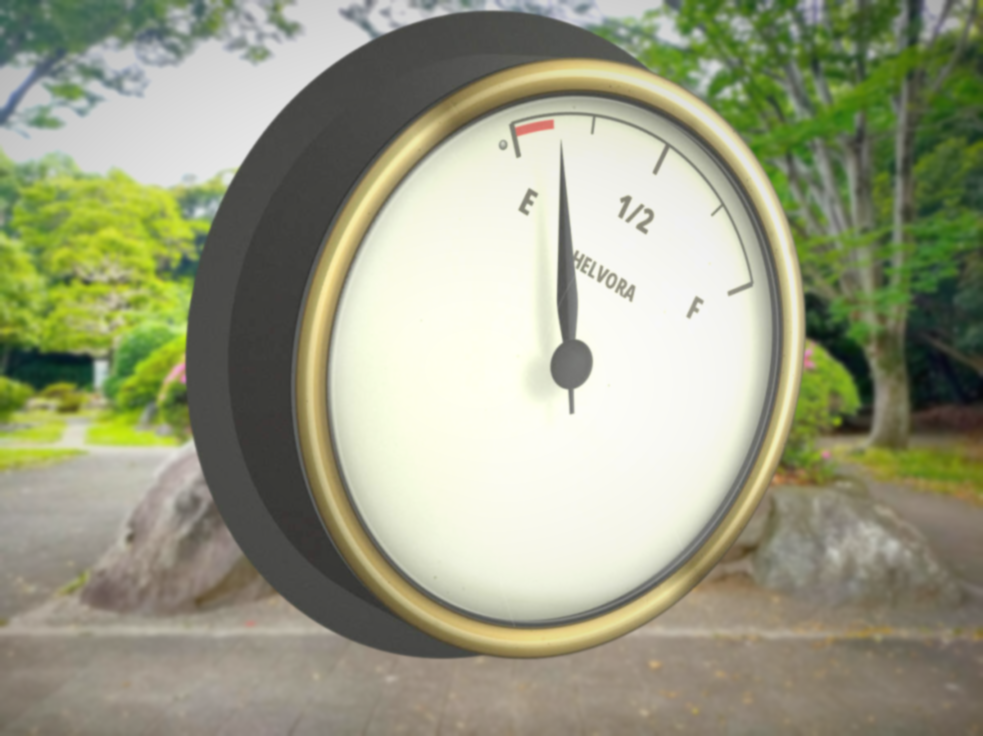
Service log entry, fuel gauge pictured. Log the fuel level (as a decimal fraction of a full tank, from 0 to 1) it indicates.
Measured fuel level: 0.125
